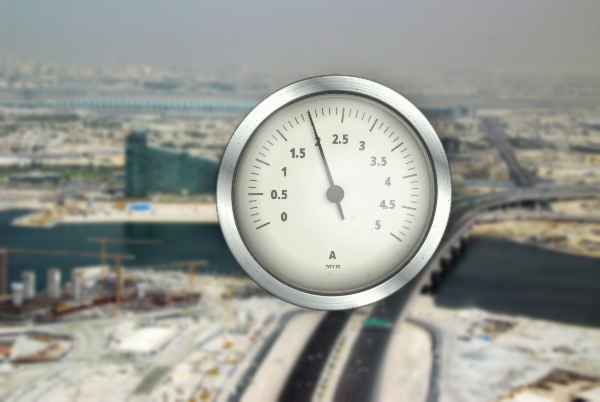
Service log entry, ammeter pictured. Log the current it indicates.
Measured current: 2 A
